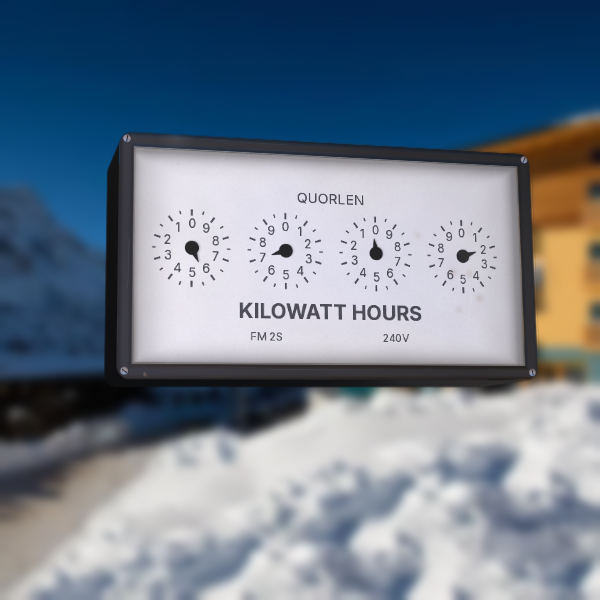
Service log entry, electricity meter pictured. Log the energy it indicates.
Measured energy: 5702 kWh
